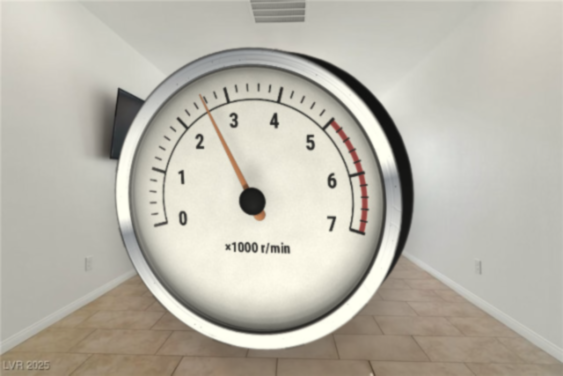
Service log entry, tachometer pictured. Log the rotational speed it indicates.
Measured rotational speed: 2600 rpm
